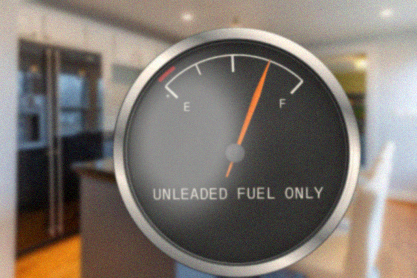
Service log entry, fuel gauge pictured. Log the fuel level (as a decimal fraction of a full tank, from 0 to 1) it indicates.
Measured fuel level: 0.75
